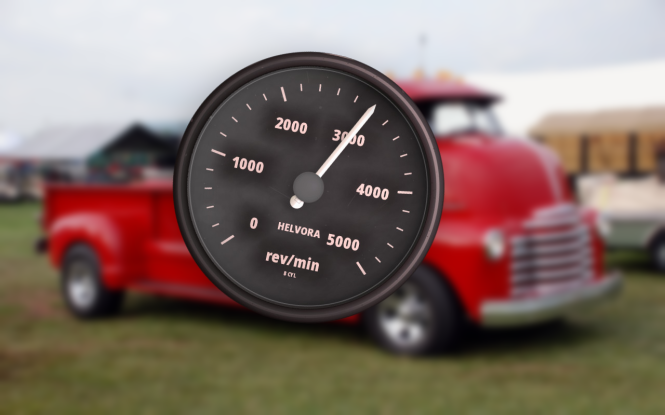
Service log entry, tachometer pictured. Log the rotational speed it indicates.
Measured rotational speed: 3000 rpm
